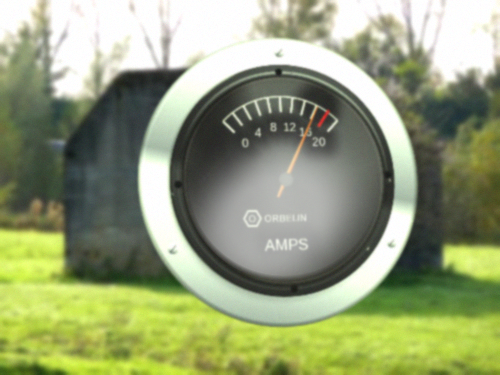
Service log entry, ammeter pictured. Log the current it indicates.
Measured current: 16 A
